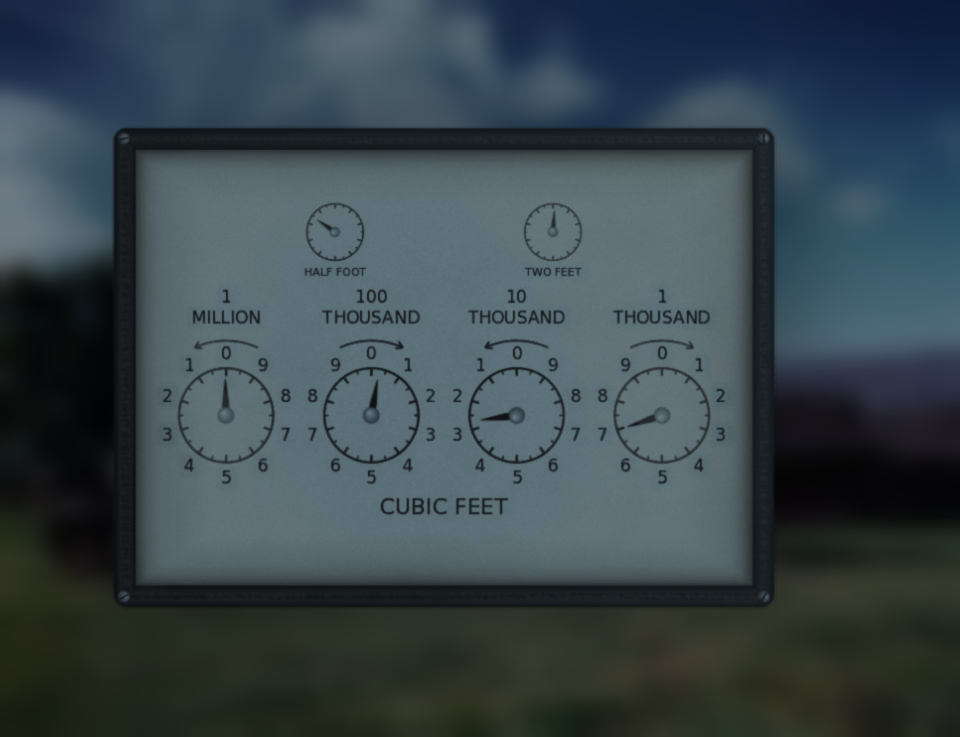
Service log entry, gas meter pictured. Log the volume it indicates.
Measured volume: 2700 ft³
